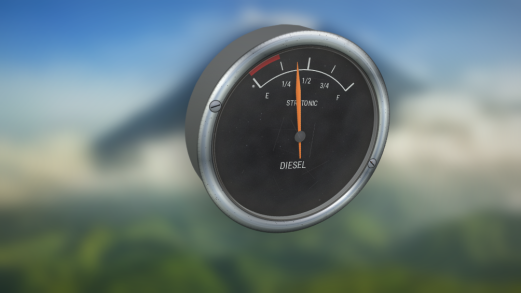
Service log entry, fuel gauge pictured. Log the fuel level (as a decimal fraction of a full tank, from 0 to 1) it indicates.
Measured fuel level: 0.375
